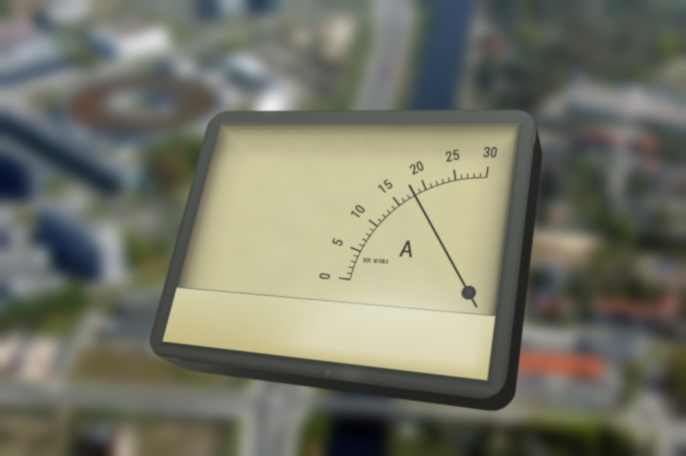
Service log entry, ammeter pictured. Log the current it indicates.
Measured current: 18 A
